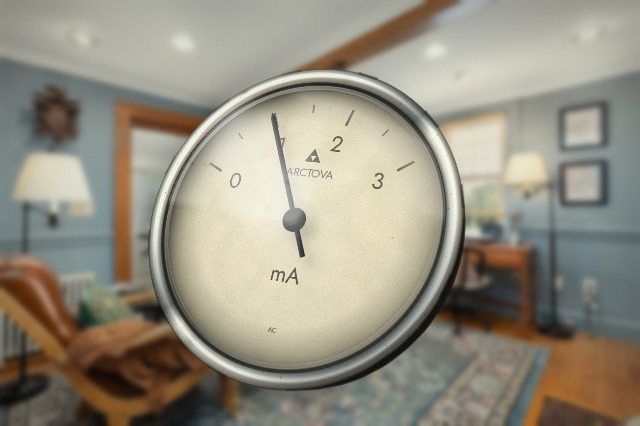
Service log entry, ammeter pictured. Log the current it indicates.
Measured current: 1 mA
